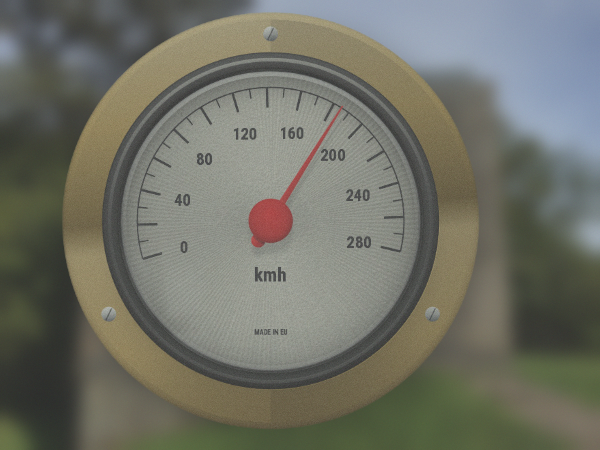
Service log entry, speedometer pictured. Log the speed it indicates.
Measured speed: 185 km/h
